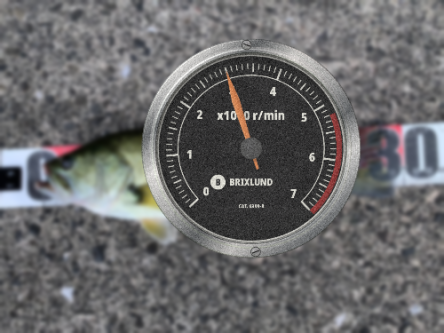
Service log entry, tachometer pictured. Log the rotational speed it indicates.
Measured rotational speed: 3000 rpm
